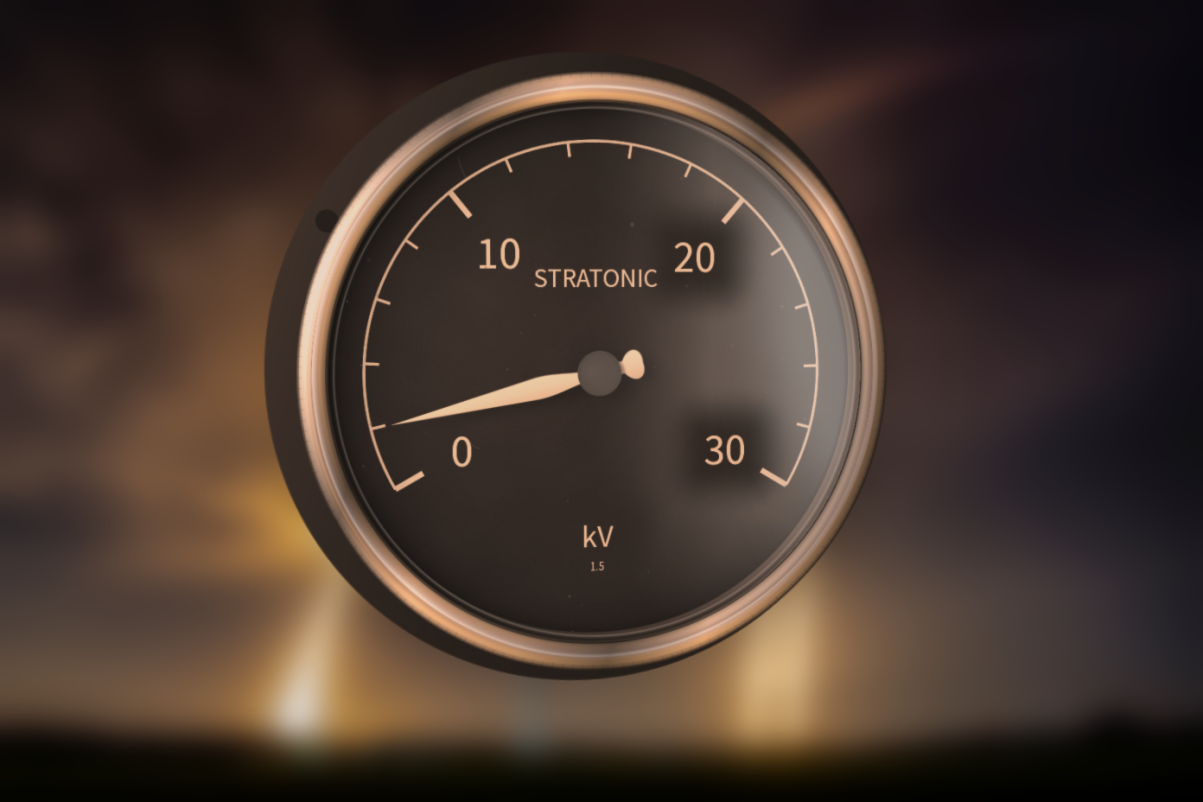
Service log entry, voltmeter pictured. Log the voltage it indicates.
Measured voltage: 2 kV
